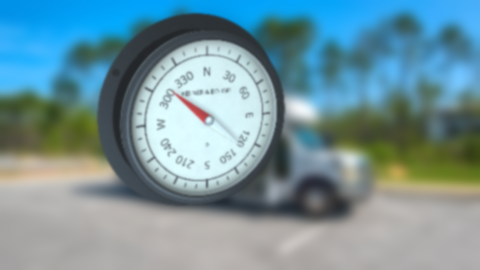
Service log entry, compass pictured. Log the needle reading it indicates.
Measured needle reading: 310 °
